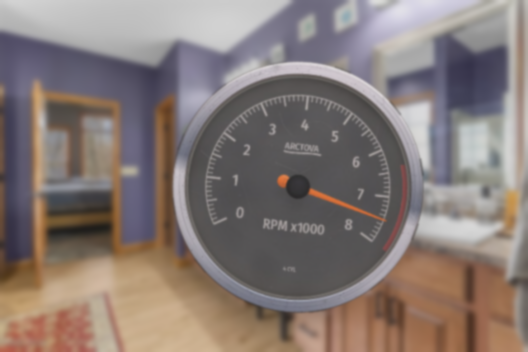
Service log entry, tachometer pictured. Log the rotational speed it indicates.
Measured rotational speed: 7500 rpm
